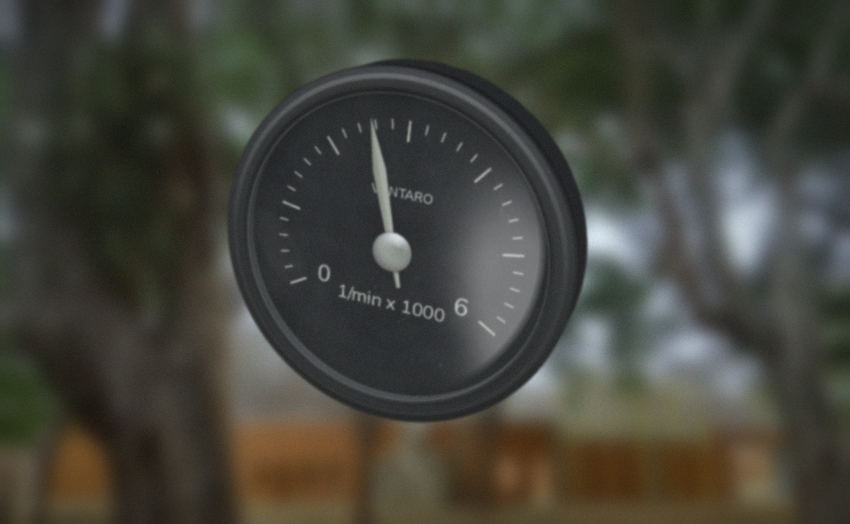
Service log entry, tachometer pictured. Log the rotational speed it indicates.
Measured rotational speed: 2600 rpm
